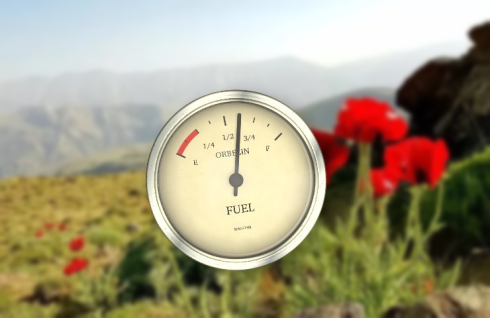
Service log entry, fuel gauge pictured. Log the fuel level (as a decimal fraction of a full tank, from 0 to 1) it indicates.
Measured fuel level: 0.625
